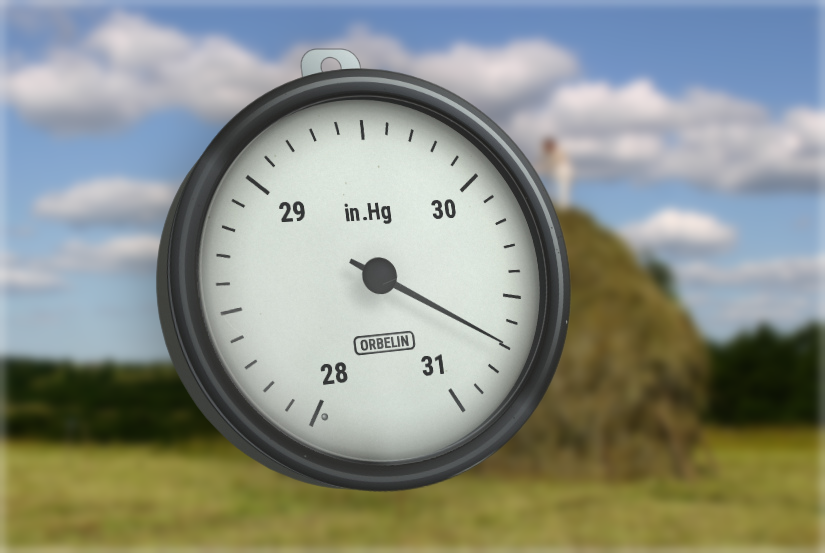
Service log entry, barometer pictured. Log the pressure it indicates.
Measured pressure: 30.7 inHg
